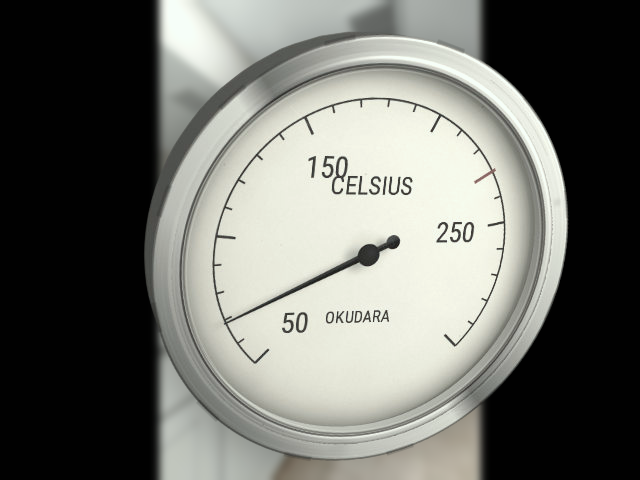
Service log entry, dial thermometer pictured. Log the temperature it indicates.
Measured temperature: 70 °C
